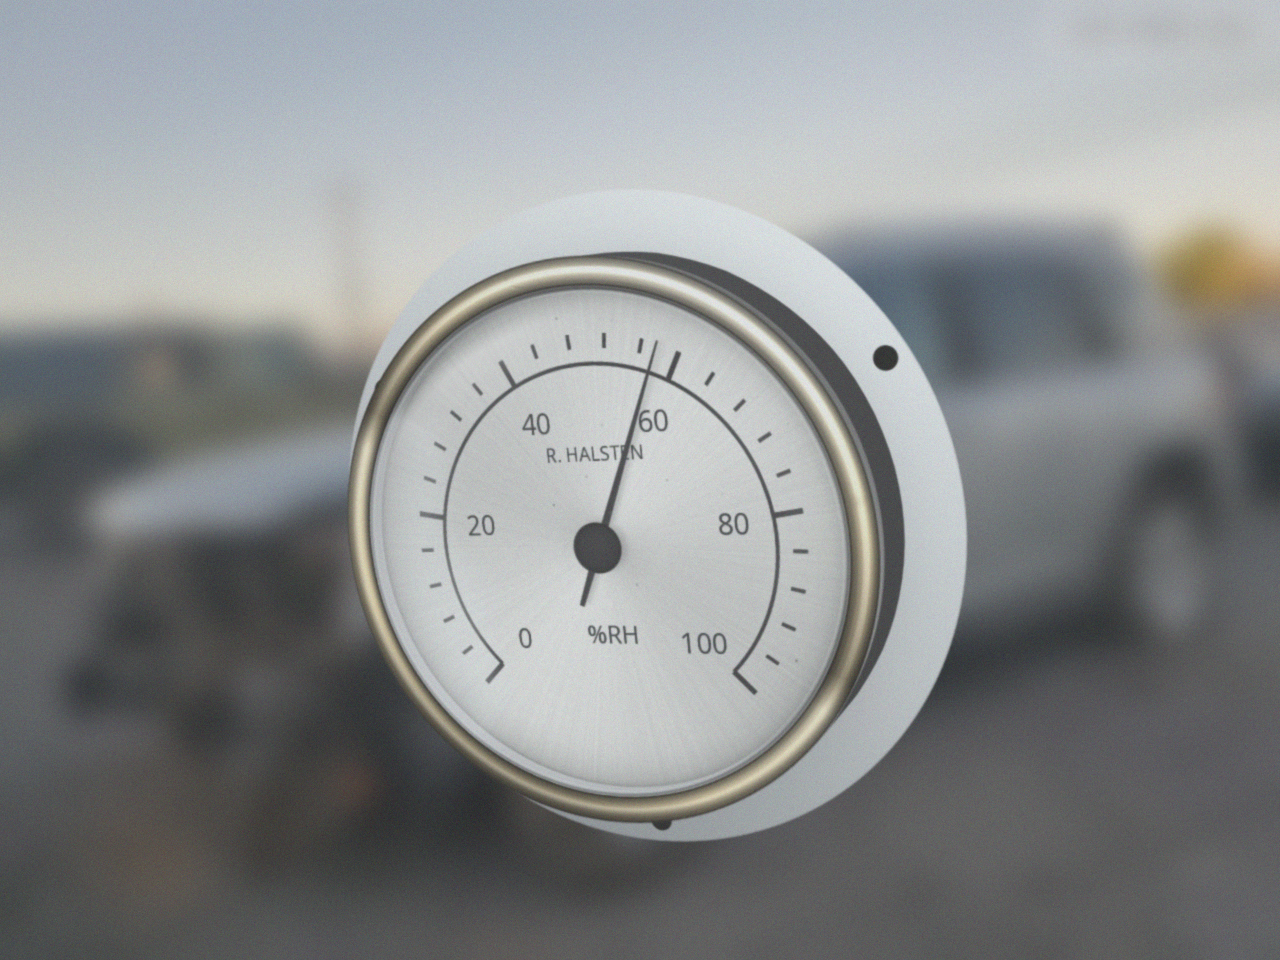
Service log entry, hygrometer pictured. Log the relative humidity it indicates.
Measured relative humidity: 58 %
